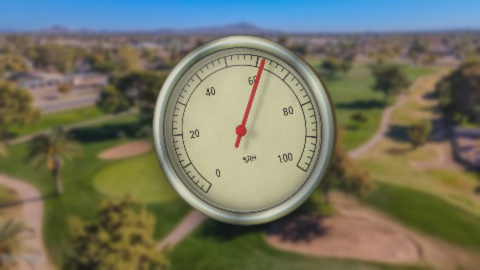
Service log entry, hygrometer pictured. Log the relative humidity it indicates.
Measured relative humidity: 62 %
